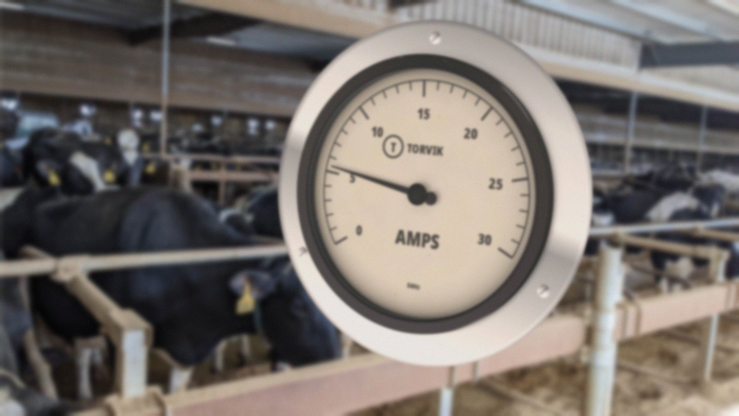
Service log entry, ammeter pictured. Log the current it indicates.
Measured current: 5.5 A
